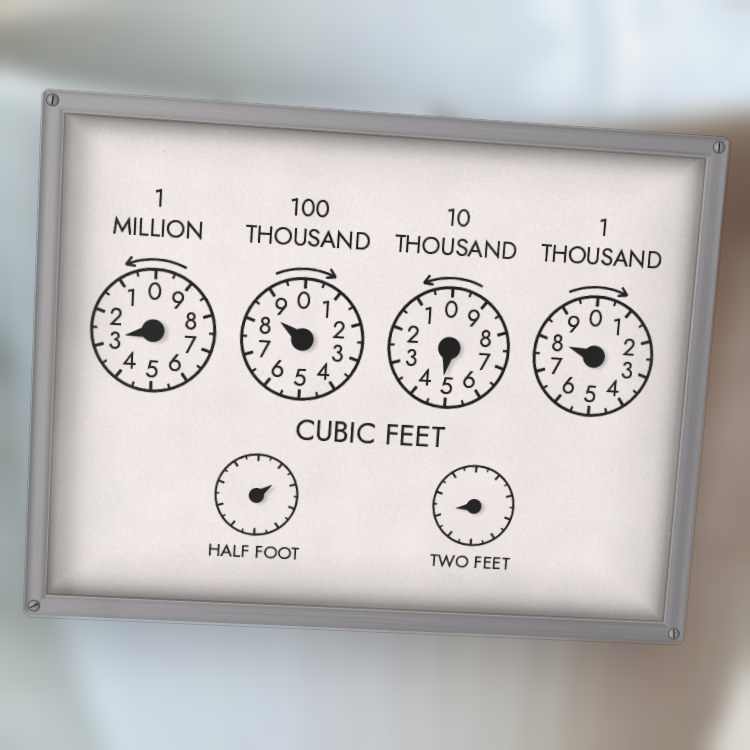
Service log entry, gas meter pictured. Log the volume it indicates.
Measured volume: 284800 ft³
